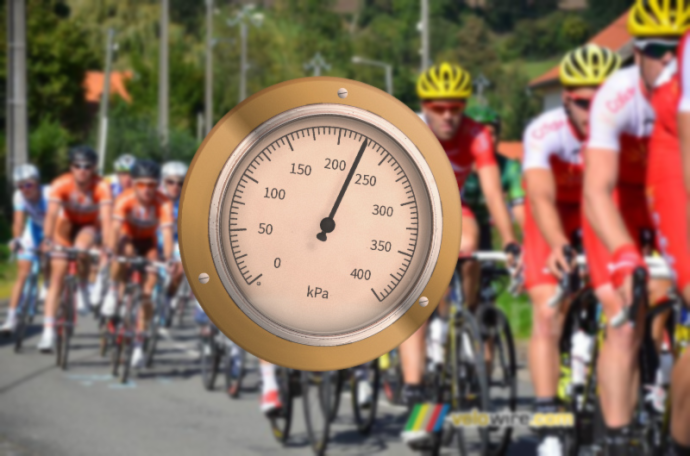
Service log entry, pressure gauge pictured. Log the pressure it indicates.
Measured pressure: 225 kPa
